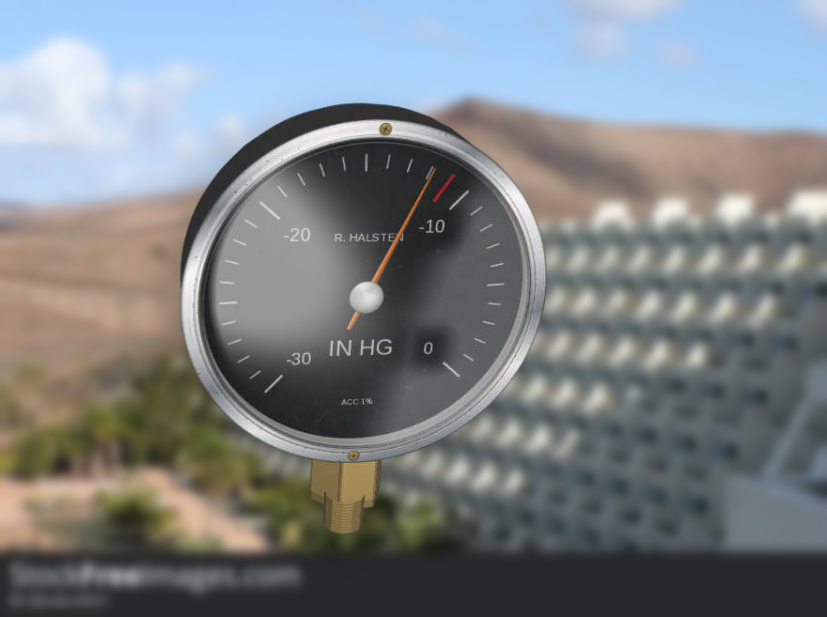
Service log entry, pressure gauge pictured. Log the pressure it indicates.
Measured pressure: -12 inHg
